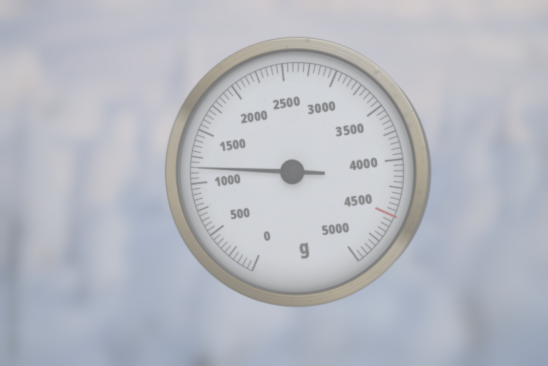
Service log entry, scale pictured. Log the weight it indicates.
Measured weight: 1150 g
